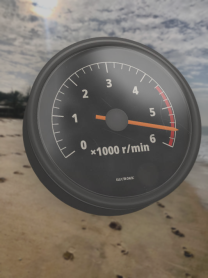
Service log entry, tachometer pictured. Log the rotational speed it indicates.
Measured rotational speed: 5600 rpm
